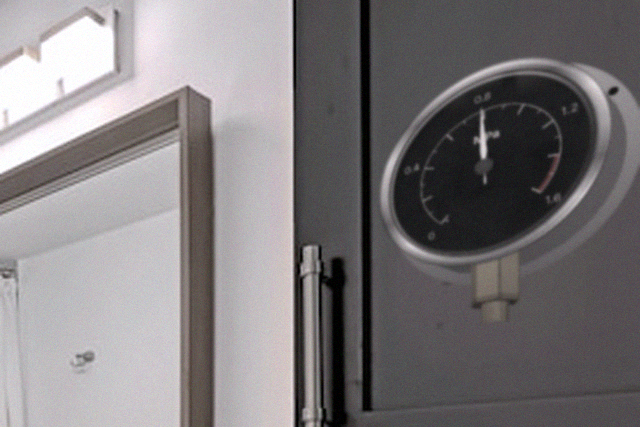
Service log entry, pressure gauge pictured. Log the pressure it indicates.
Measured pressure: 0.8 MPa
